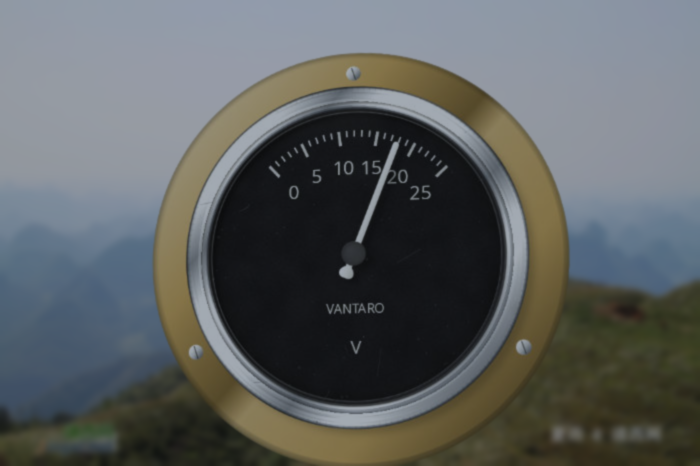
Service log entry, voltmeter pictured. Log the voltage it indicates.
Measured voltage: 18 V
